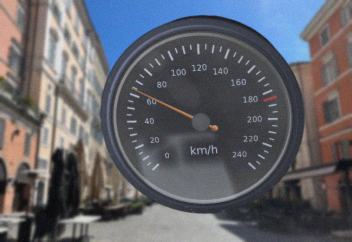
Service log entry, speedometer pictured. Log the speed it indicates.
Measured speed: 65 km/h
